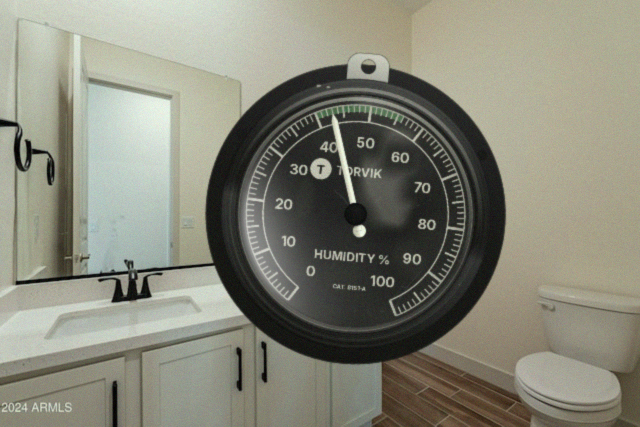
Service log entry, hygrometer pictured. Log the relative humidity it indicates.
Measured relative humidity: 43 %
